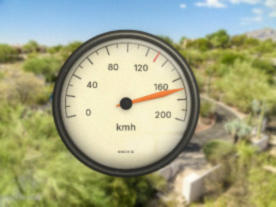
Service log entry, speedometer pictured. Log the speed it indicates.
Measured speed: 170 km/h
